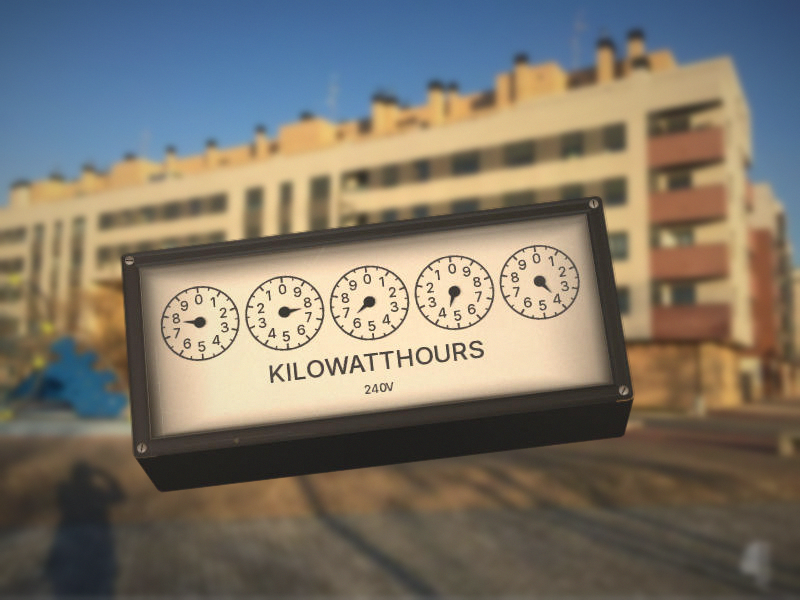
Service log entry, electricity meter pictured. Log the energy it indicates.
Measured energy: 77644 kWh
